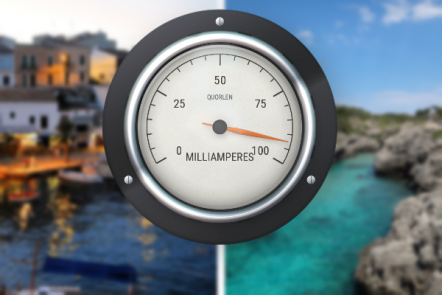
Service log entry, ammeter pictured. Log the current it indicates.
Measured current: 92.5 mA
